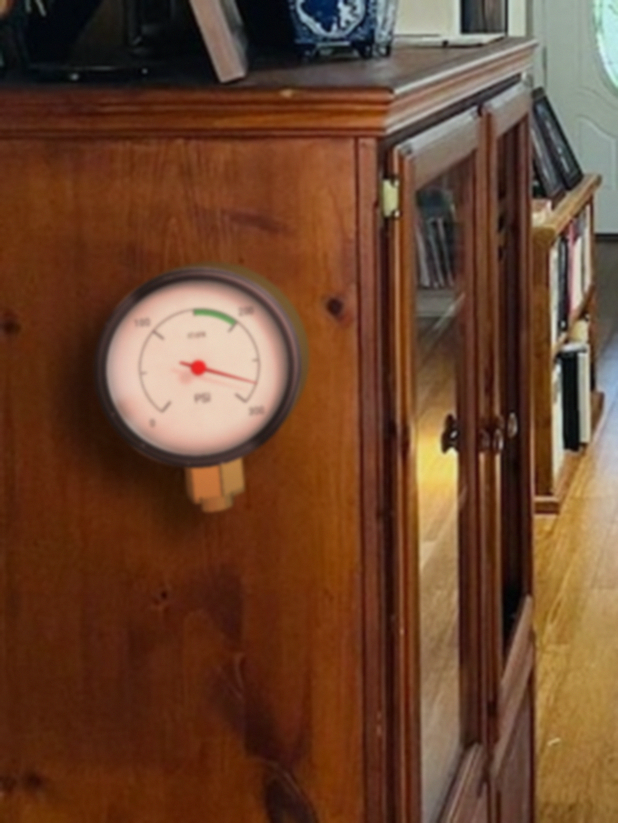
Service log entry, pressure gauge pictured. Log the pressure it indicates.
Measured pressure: 275 psi
